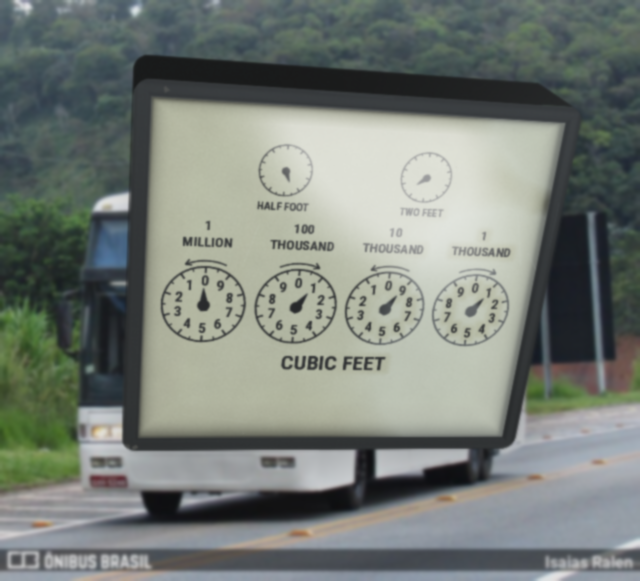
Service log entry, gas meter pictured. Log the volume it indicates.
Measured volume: 9100 ft³
